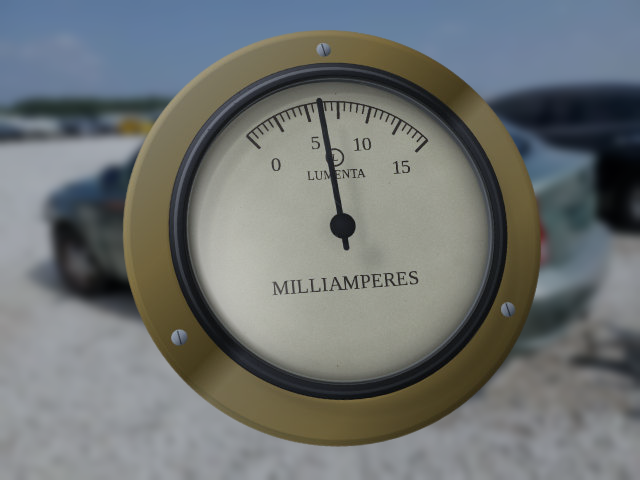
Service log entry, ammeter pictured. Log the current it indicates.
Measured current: 6 mA
